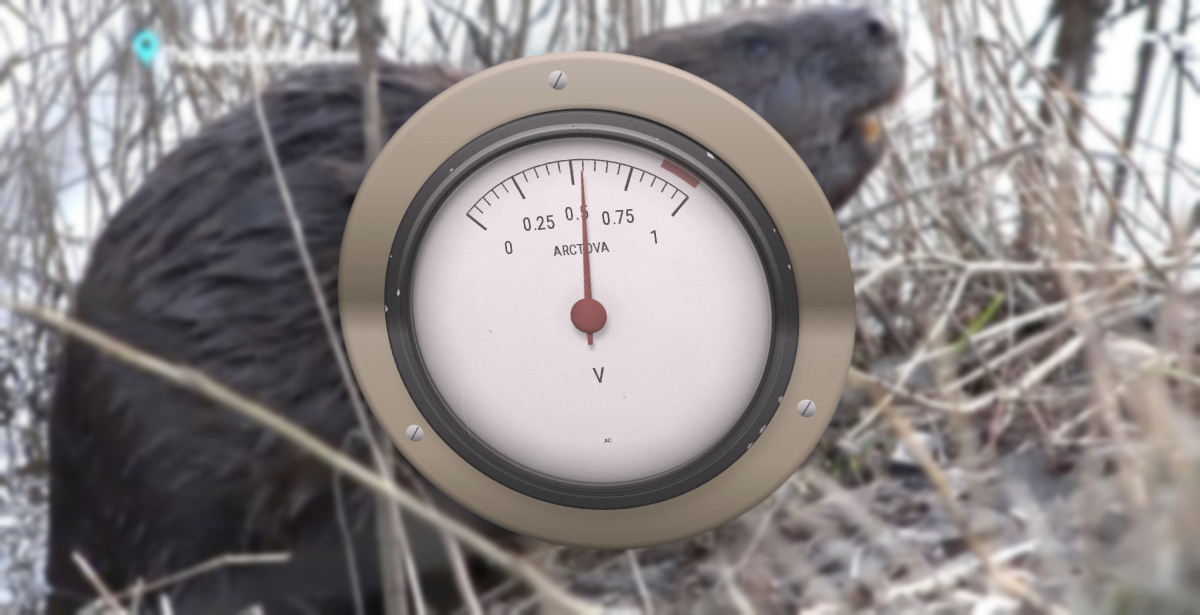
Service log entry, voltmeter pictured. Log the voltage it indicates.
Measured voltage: 0.55 V
